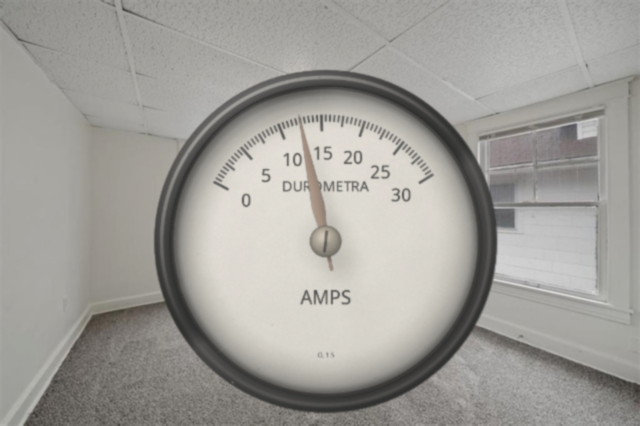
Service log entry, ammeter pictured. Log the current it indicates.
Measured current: 12.5 A
